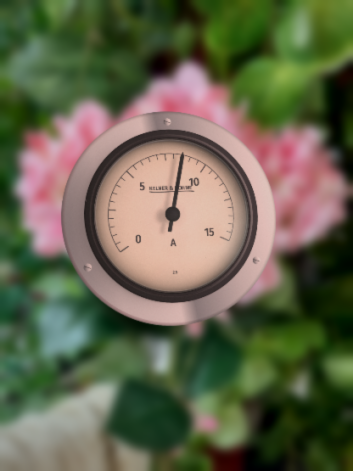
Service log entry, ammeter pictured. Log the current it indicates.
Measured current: 8.5 A
